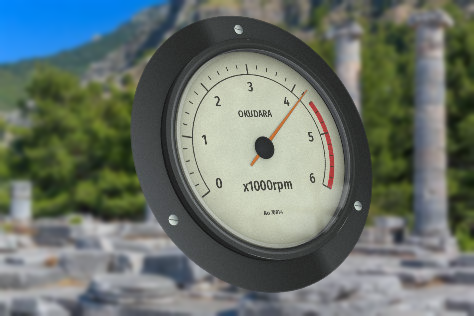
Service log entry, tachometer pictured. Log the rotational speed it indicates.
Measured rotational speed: 4200 rpm
